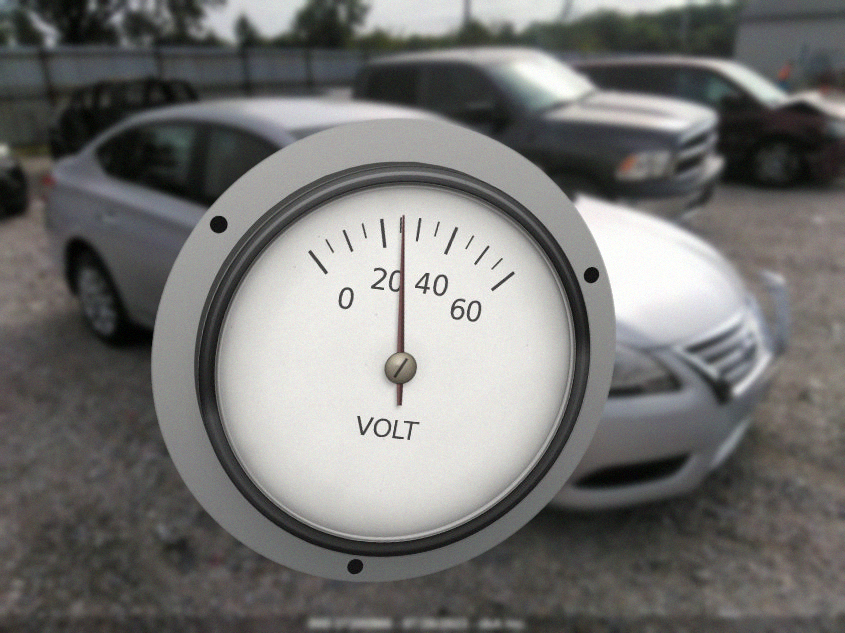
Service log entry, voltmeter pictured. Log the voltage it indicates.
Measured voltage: 25 V
